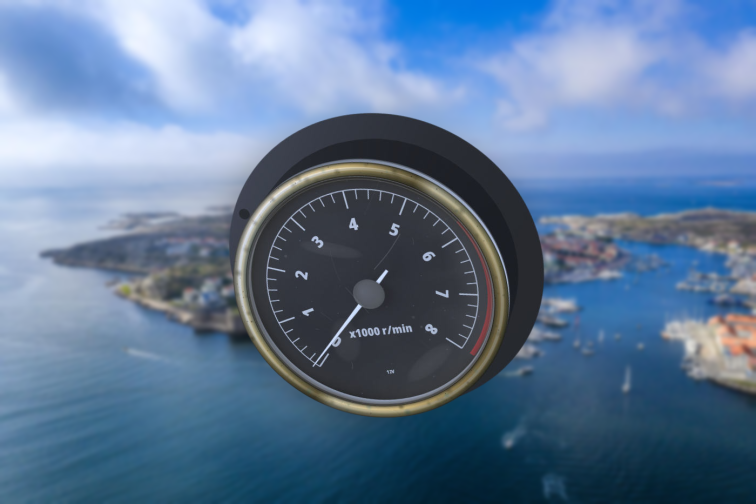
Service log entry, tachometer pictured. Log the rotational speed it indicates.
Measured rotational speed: 100 rpm
